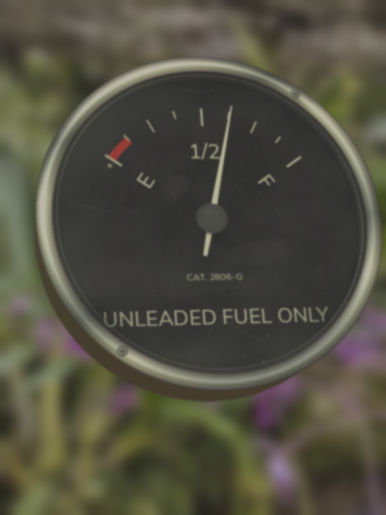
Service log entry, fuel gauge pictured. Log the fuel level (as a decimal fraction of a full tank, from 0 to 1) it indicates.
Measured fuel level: 0.625
